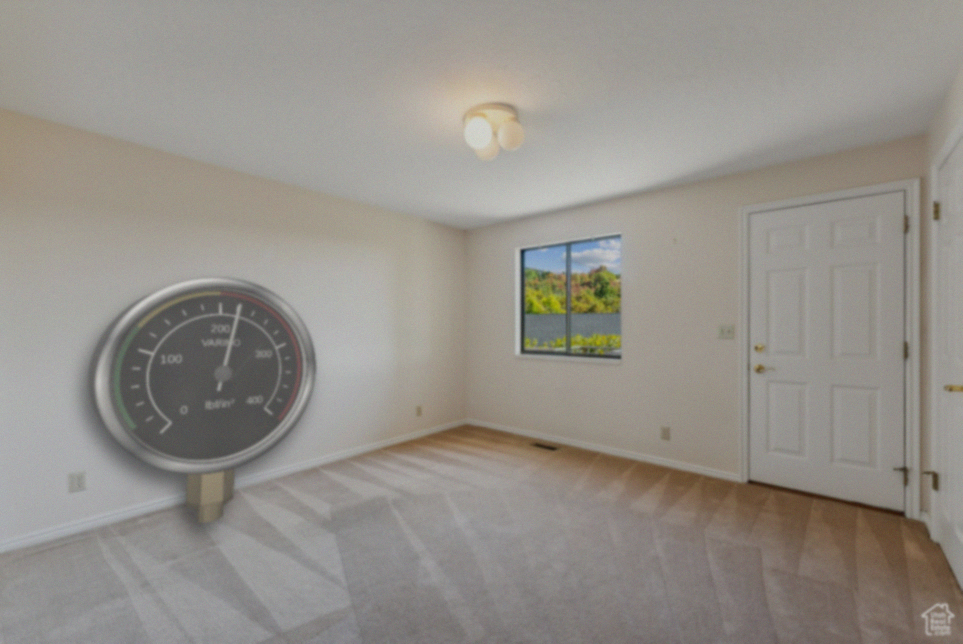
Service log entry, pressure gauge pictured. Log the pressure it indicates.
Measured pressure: 220 psi
